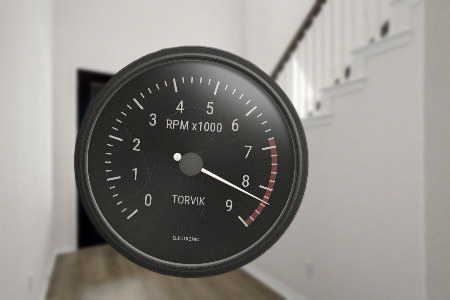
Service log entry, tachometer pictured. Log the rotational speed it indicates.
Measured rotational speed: 8300 rpm
